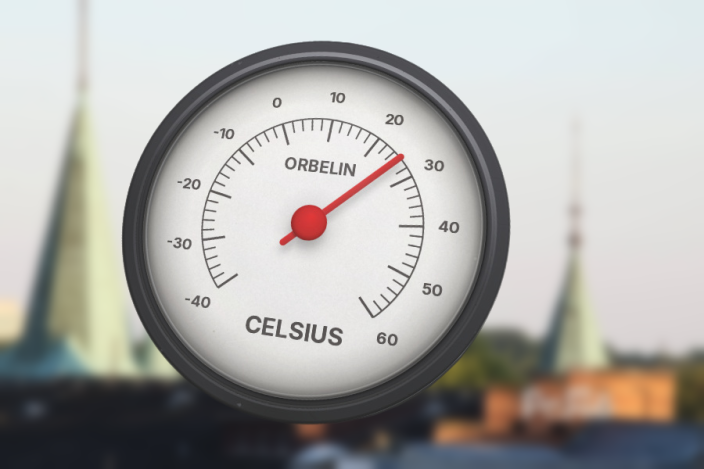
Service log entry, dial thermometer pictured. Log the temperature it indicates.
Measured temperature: 26 °C
